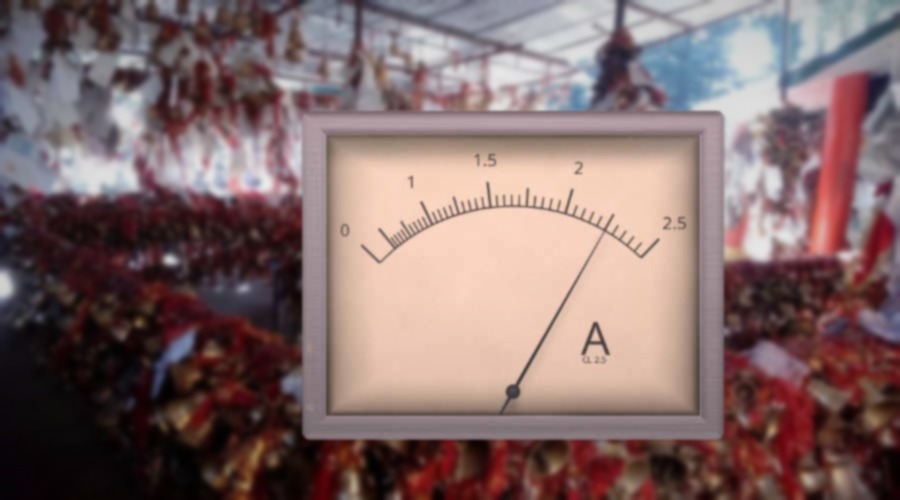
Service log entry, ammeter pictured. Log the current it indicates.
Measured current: 2.25 A
